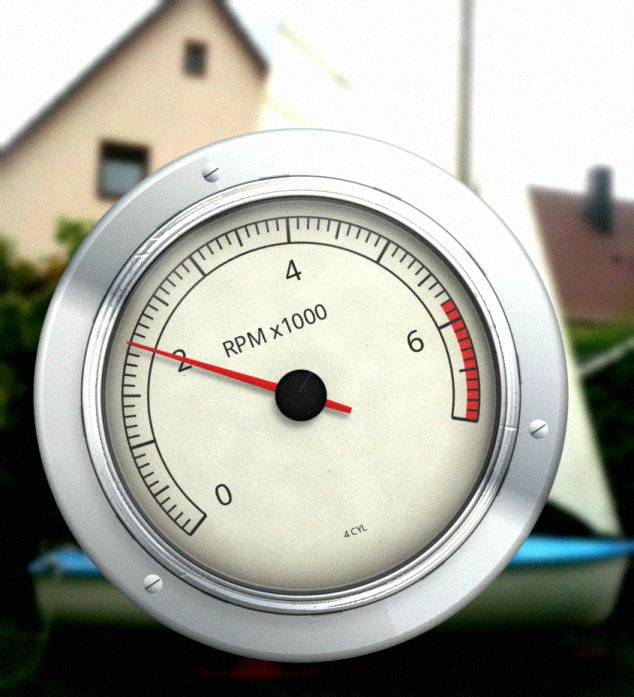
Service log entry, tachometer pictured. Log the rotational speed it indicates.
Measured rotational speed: 2000 rpm
